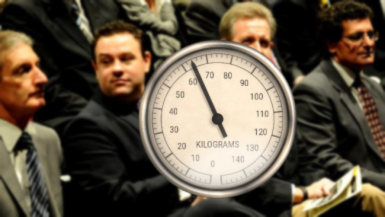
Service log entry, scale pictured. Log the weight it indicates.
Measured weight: 64 kg
